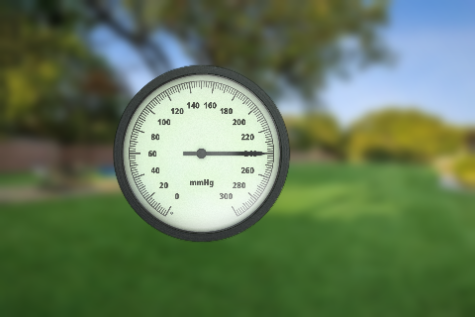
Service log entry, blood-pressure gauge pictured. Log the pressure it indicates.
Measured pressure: 240 mmHg
